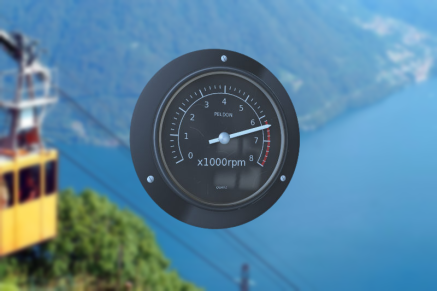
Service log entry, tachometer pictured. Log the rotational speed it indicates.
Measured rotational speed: 6400 rpm
